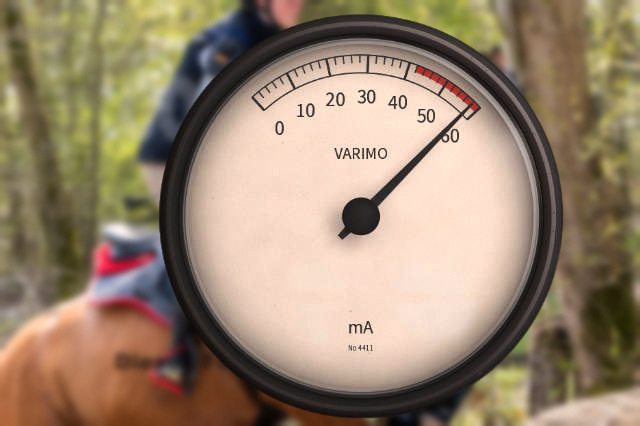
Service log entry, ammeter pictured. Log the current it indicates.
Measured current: 58 mA
